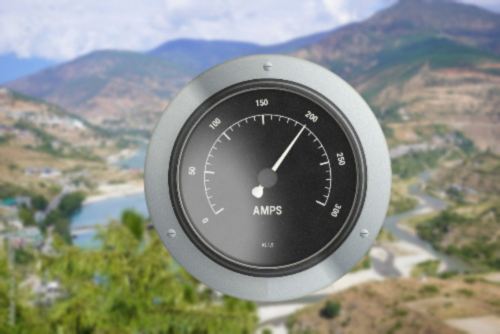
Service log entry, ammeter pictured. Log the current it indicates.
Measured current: 200 A
